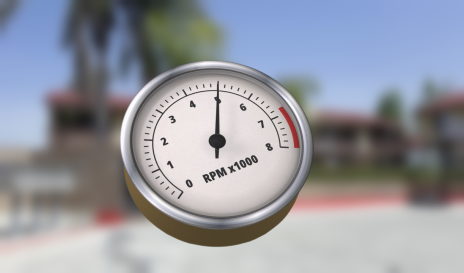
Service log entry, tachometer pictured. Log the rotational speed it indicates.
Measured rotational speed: 5000 rpm
